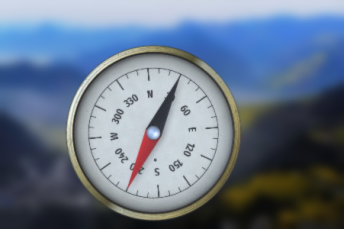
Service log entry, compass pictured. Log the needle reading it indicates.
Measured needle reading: 210 °
